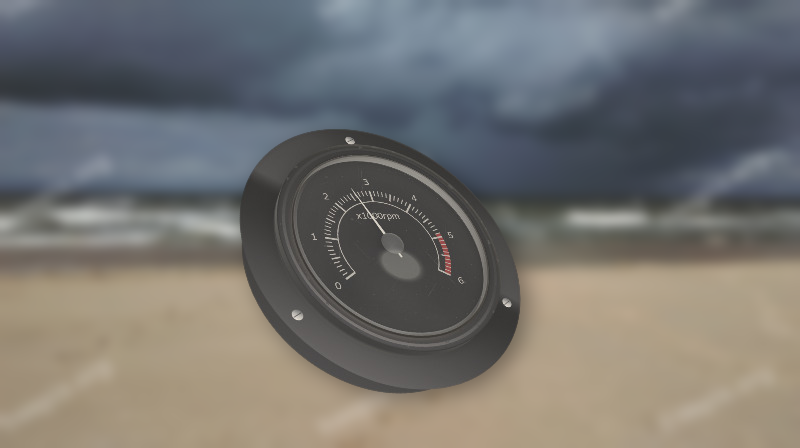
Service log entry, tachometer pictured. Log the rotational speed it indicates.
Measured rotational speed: 2500 rpm
